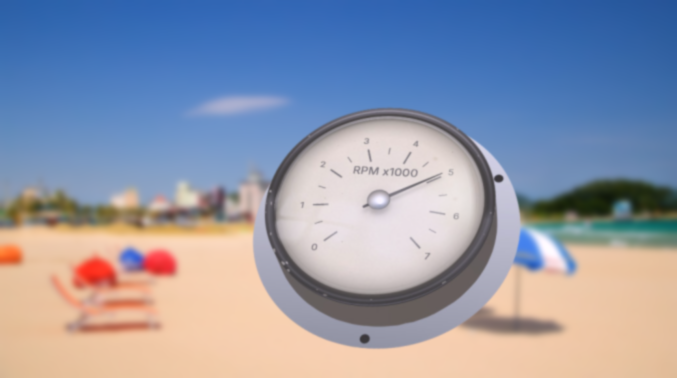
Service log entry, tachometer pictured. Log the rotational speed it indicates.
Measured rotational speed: 5000 rpm
